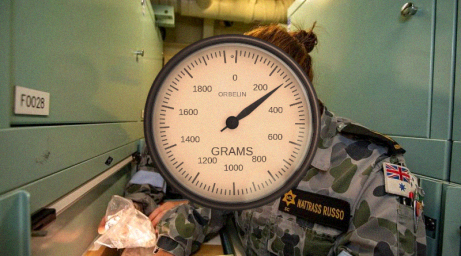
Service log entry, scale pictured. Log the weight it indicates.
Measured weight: 280 g
